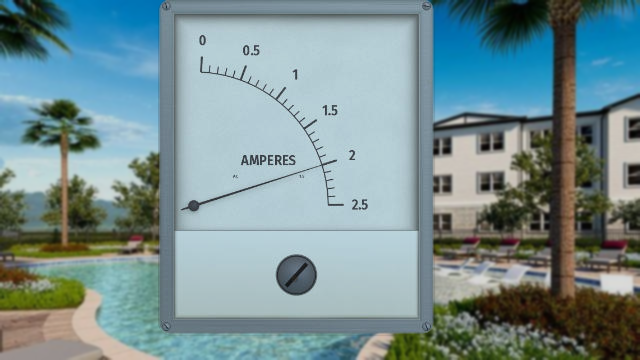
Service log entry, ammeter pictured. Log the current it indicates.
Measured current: 2 A
